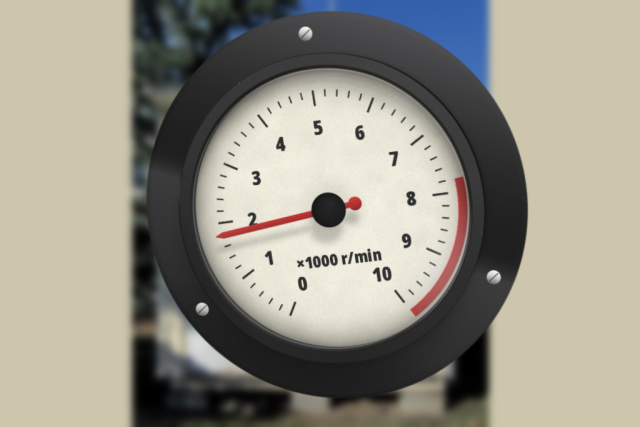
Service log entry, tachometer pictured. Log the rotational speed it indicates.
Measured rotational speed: 1800 rpm
